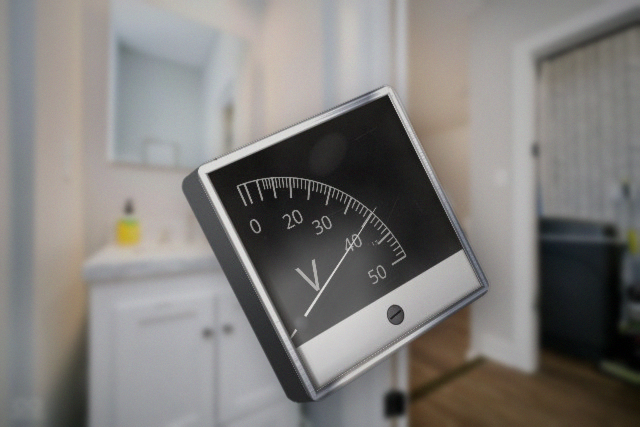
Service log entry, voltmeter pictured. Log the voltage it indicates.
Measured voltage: 40 V
